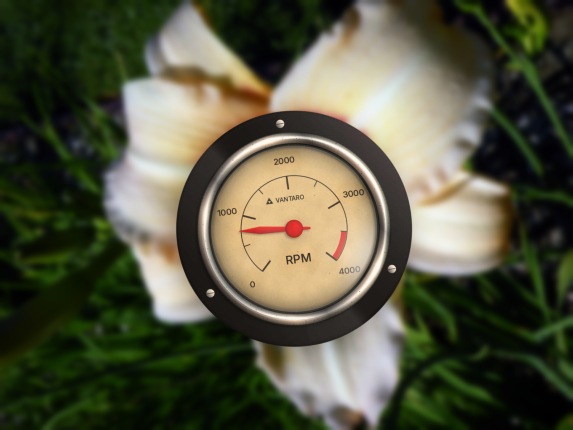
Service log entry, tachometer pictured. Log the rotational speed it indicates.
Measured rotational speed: 750 rpm
